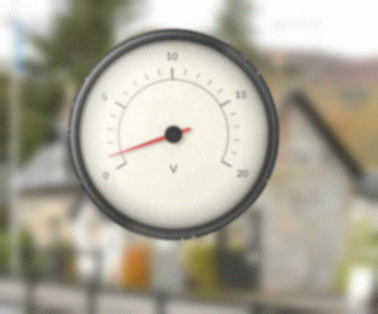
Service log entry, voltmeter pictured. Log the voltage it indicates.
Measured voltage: 1 V
